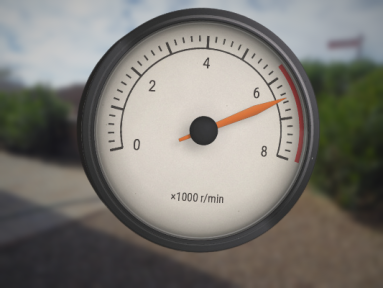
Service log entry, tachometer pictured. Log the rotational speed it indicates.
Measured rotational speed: 6500 rpm
